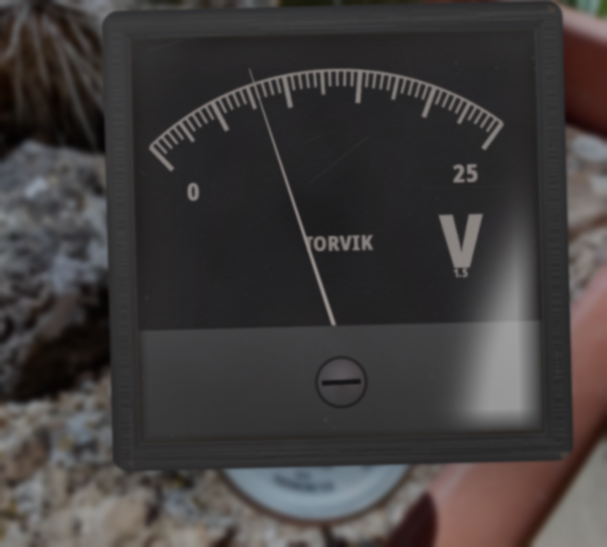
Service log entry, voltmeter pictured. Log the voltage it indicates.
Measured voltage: 8 V
